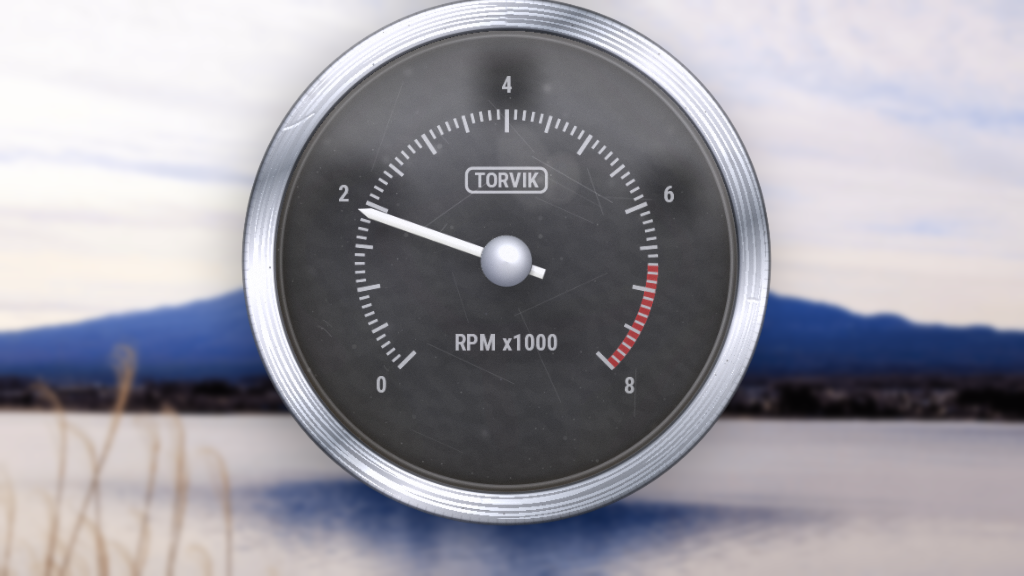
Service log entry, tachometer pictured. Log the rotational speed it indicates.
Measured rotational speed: 1900 rpm
